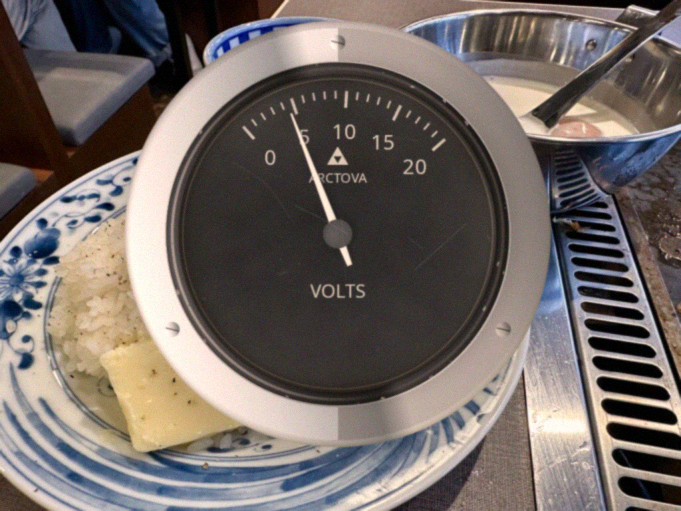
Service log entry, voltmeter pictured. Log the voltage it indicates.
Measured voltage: 4.5 V
